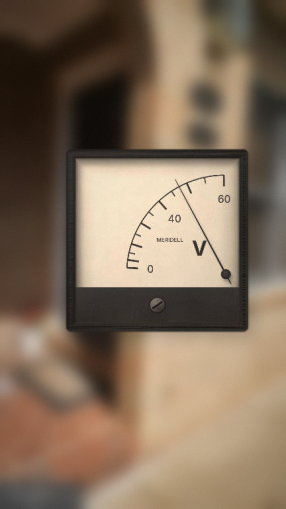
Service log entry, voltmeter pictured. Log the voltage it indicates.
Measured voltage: 47.5 V
